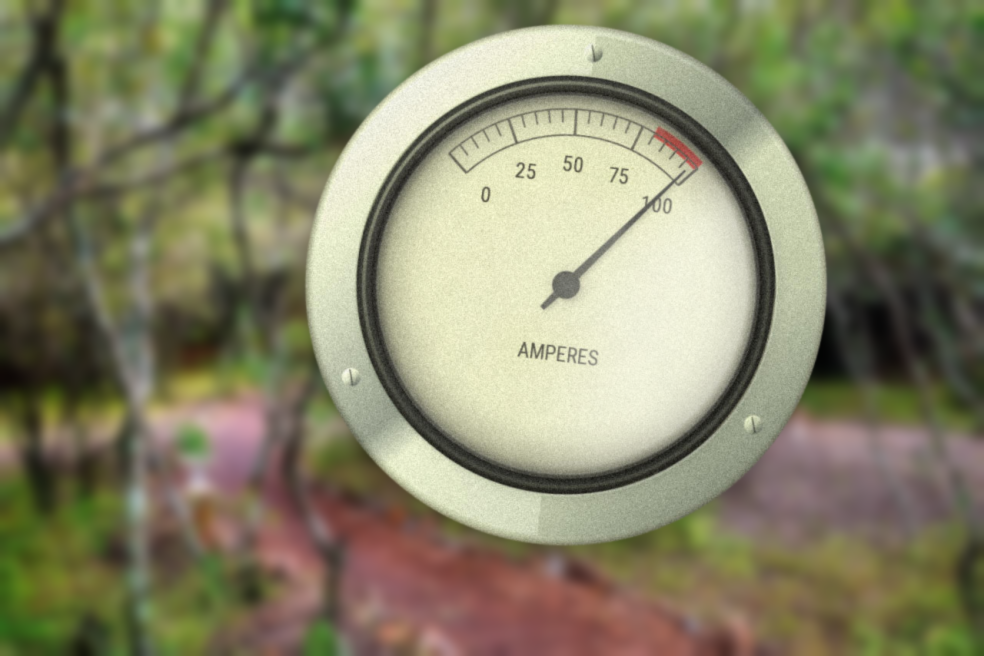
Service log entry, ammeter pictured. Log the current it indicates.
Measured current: 97.5 A
